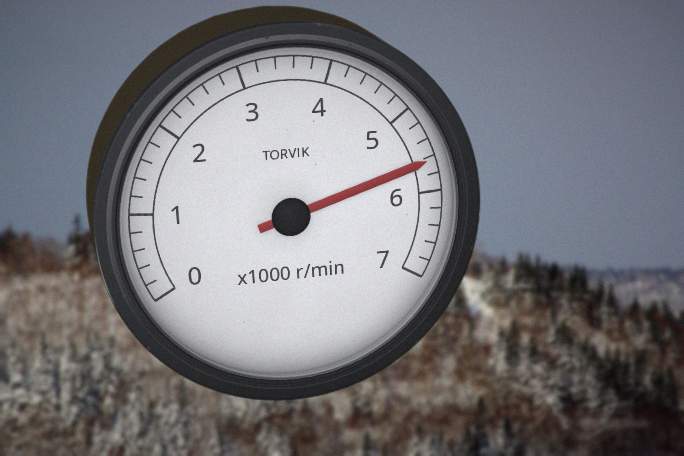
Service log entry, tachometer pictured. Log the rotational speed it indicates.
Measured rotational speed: 5600 rpm
